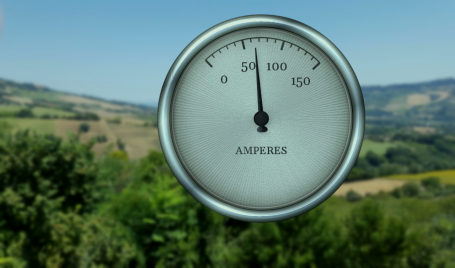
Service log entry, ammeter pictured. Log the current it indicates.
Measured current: 65 A
